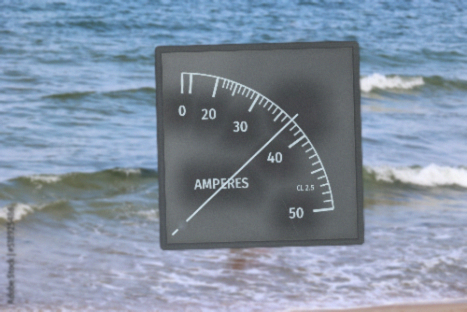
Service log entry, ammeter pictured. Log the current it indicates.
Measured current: 37 A
